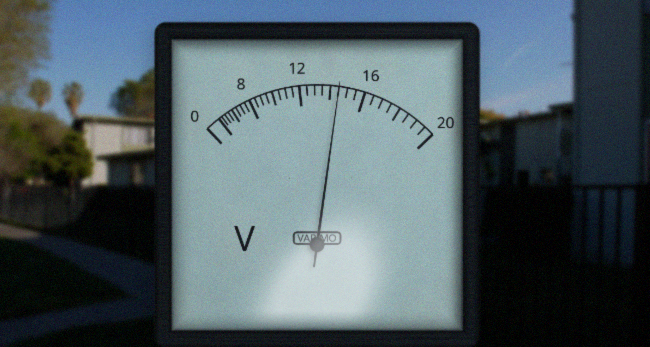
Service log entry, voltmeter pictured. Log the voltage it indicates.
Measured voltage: 14.5 V
